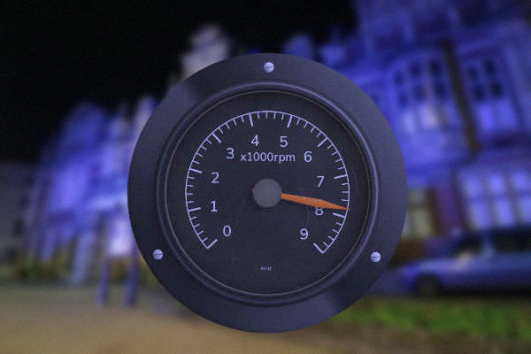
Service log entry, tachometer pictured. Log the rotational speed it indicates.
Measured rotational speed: 7800 rpm
